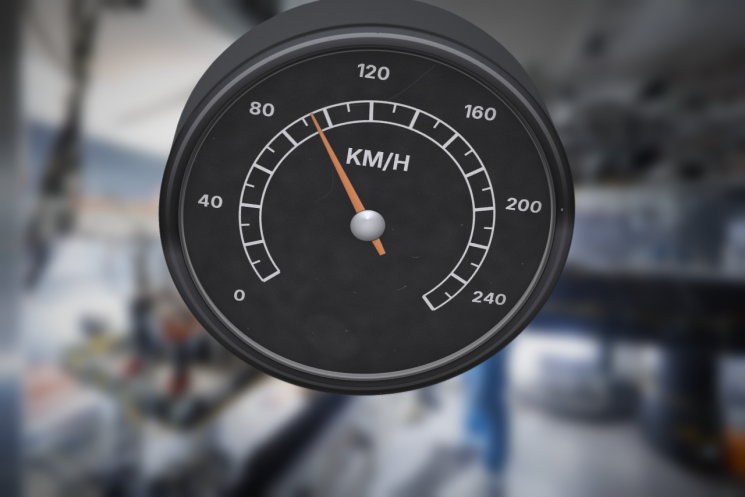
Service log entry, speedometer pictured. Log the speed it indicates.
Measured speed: 95 km/h
